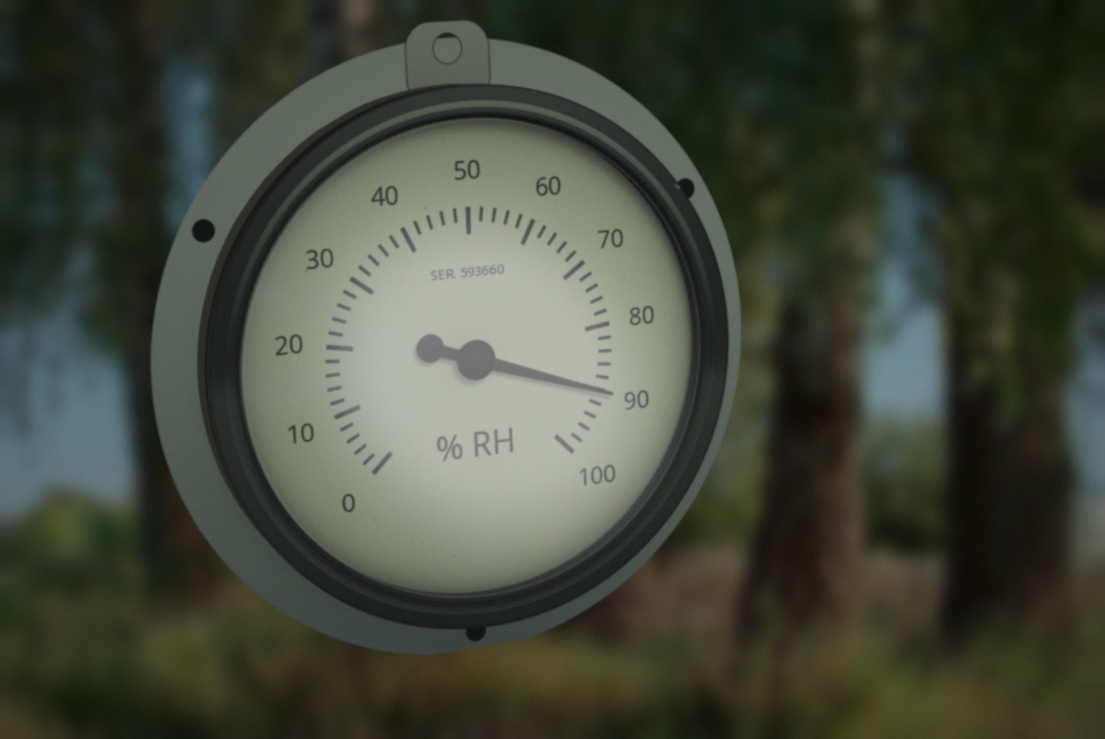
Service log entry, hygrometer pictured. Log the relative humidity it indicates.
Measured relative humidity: 90 %
